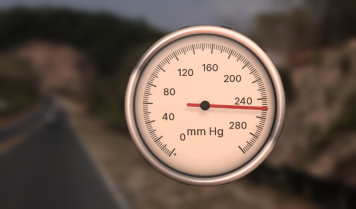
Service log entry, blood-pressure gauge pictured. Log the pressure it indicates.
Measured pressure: 250 mmHg
